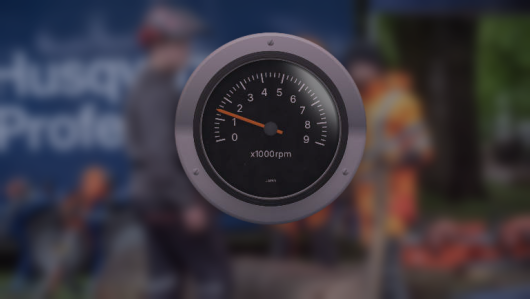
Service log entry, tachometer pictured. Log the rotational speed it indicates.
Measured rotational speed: 1400 rpm
